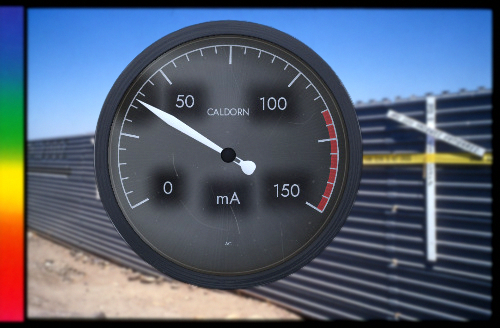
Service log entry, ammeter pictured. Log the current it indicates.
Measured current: 37.5 mA
